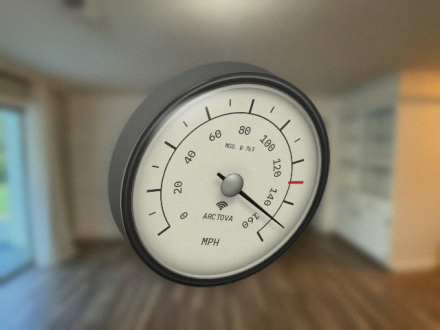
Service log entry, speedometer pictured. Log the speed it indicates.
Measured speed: 150 mph
